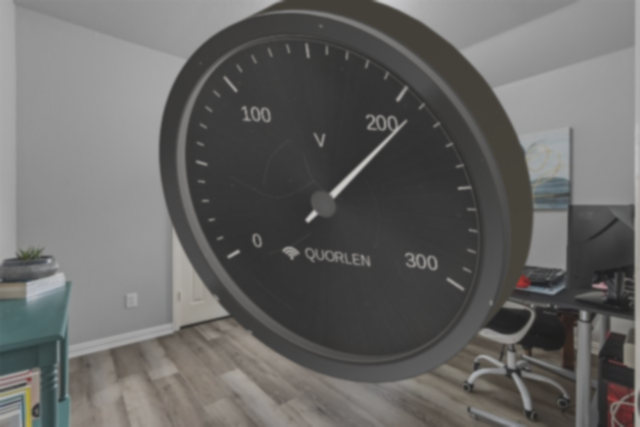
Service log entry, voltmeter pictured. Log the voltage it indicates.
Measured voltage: 210 V
